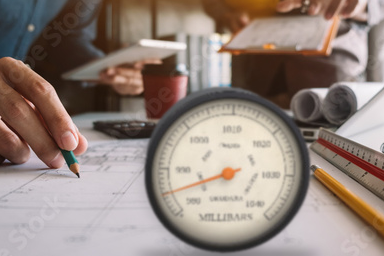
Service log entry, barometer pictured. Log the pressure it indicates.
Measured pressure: 985 mbar
